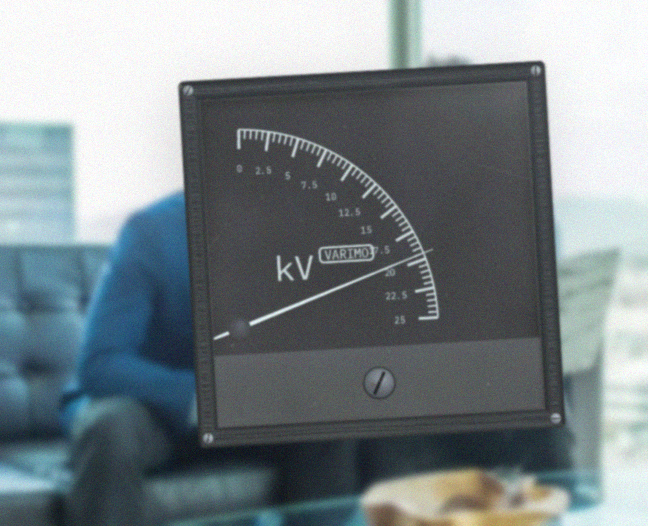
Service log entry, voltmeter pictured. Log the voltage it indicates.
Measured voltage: 19.5 kV
